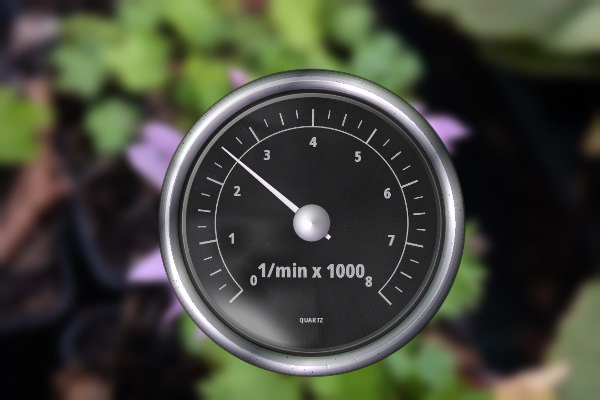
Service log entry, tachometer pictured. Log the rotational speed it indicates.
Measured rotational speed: 2500 rpm
